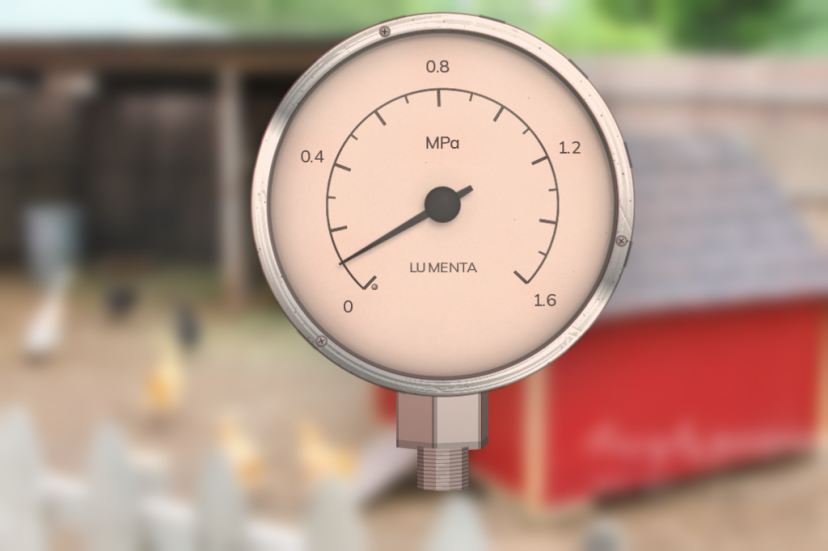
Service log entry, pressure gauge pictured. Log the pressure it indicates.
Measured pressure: 0.1 MPa
